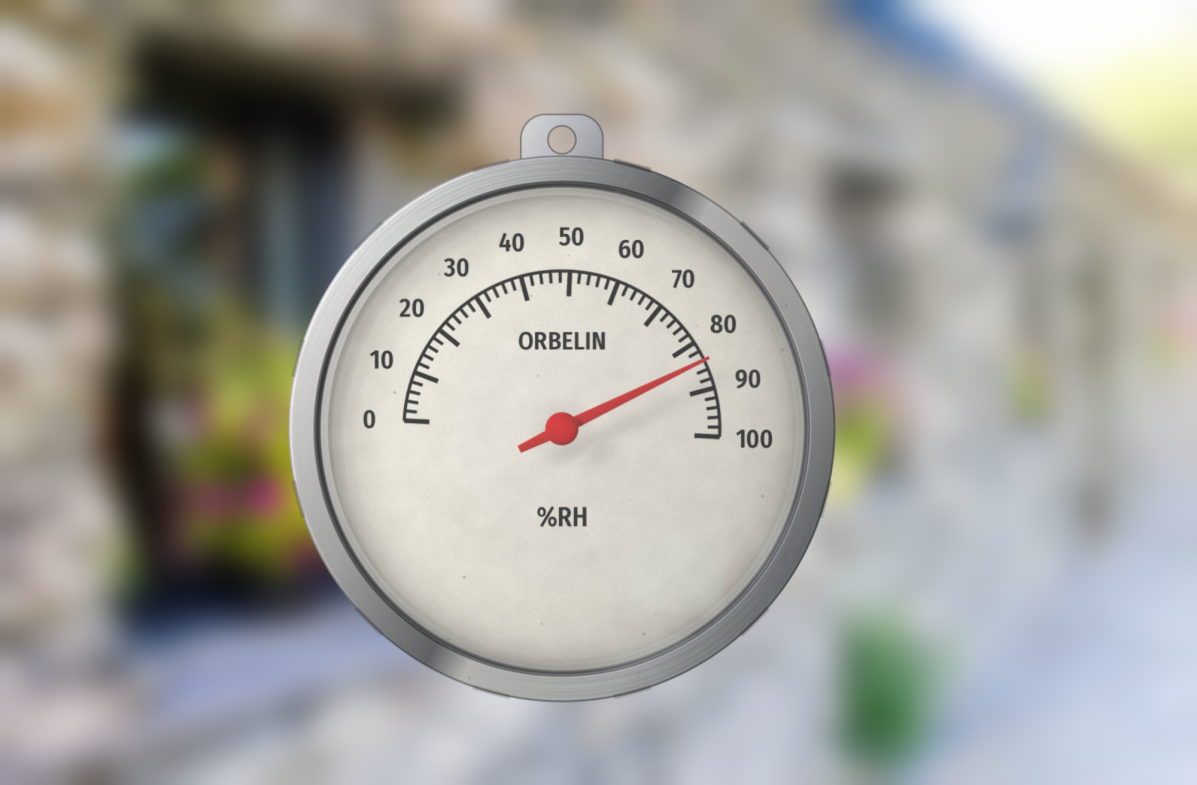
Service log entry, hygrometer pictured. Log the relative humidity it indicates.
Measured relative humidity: 84 %
